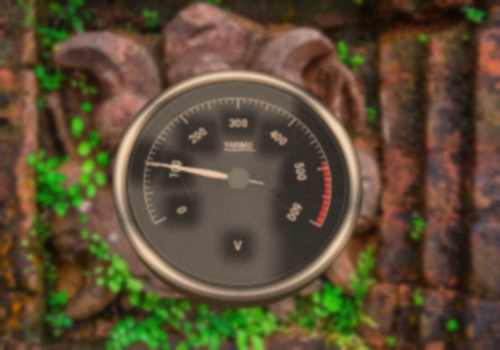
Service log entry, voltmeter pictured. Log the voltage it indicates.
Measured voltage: 100 V
